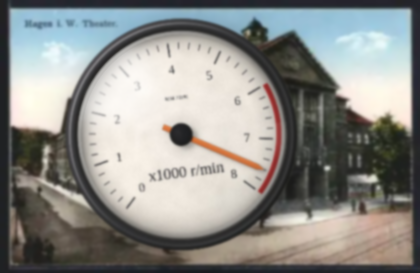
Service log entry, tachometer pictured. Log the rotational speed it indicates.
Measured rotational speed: 7600 rpm
